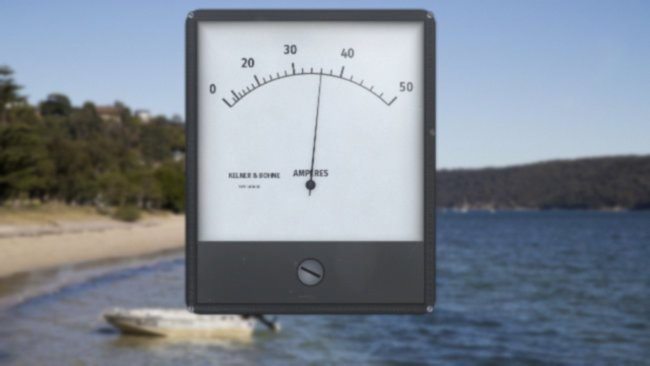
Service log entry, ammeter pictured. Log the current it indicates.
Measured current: 36 A
